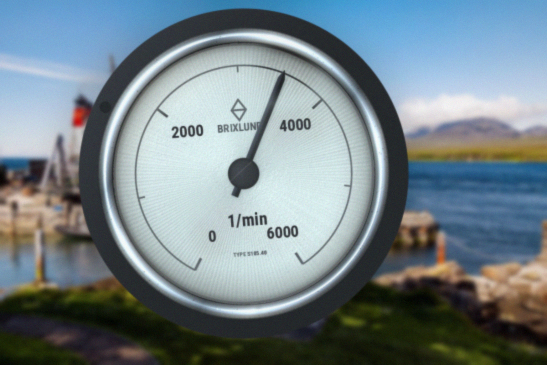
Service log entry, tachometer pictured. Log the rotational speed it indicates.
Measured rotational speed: 3500 rpm
